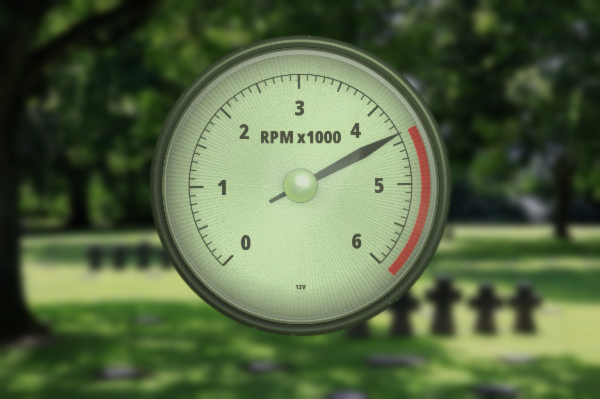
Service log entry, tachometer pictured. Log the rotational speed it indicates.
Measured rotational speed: 4400 rpm
